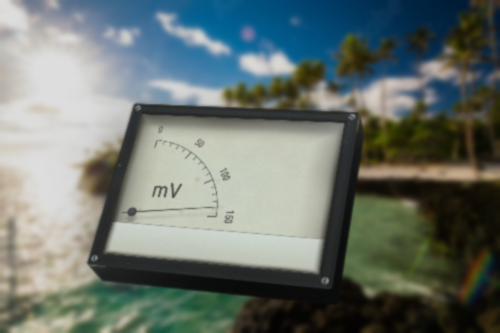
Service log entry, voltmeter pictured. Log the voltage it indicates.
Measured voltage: 140 mV
